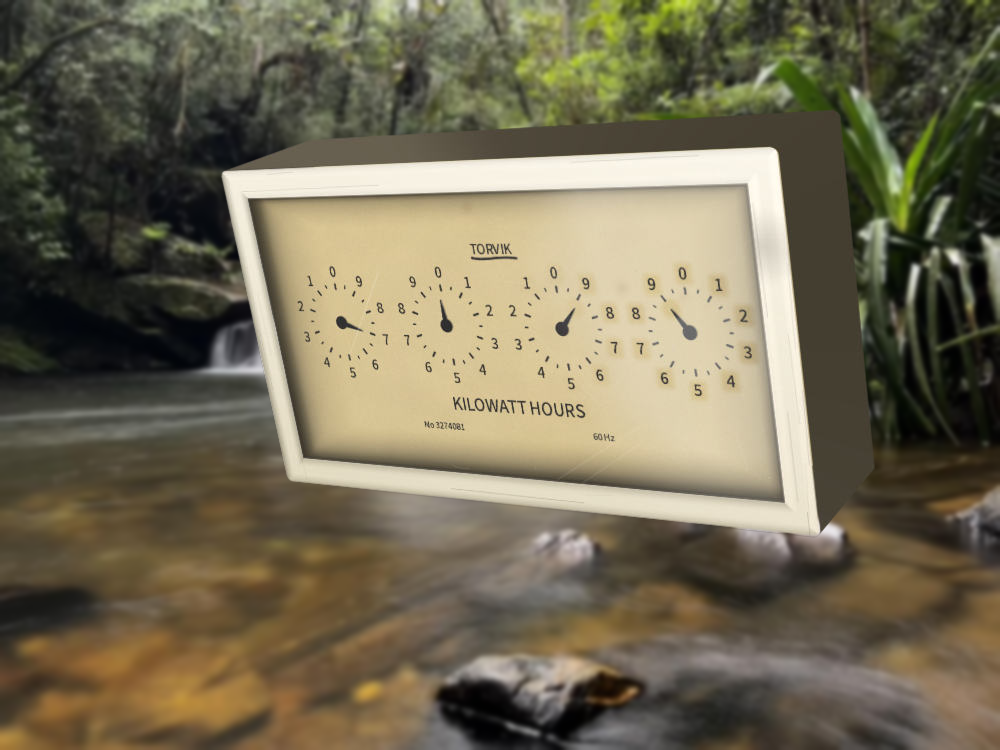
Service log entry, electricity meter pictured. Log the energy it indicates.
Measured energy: 6989 kWh
